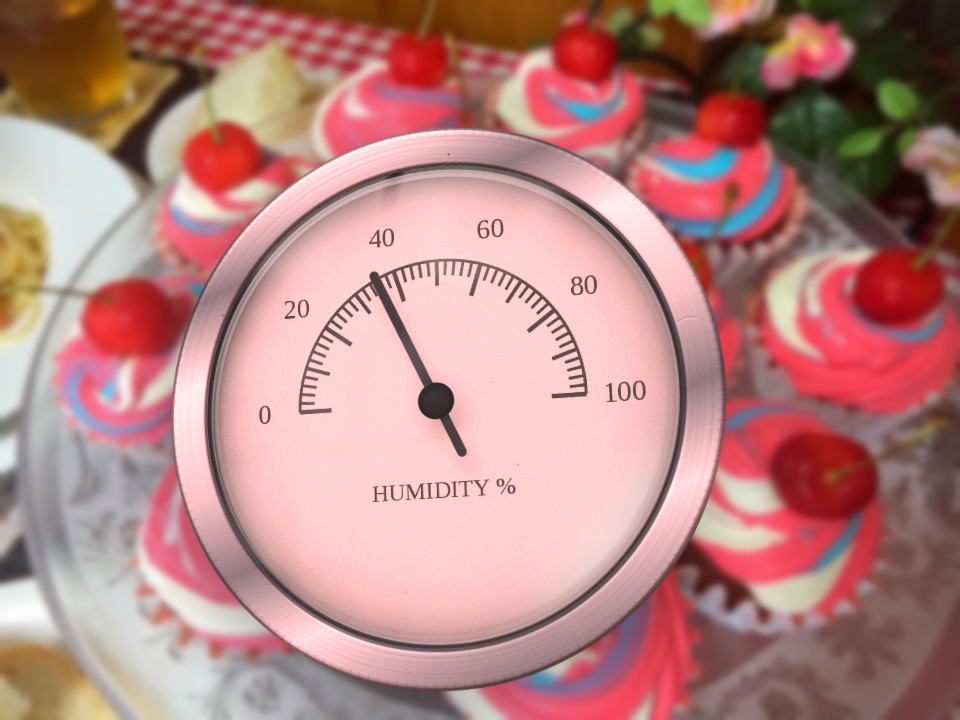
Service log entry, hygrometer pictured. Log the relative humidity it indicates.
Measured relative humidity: 36 %
